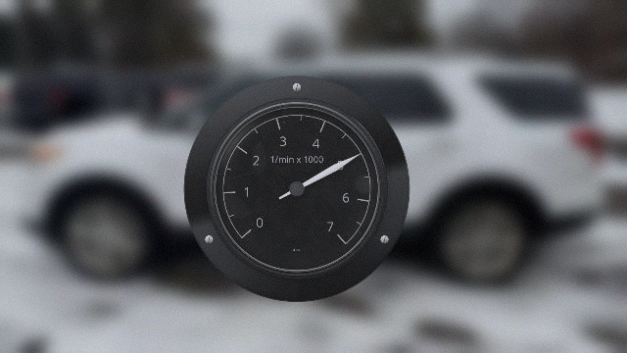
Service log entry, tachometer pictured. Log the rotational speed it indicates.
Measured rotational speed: 5000 rpm
